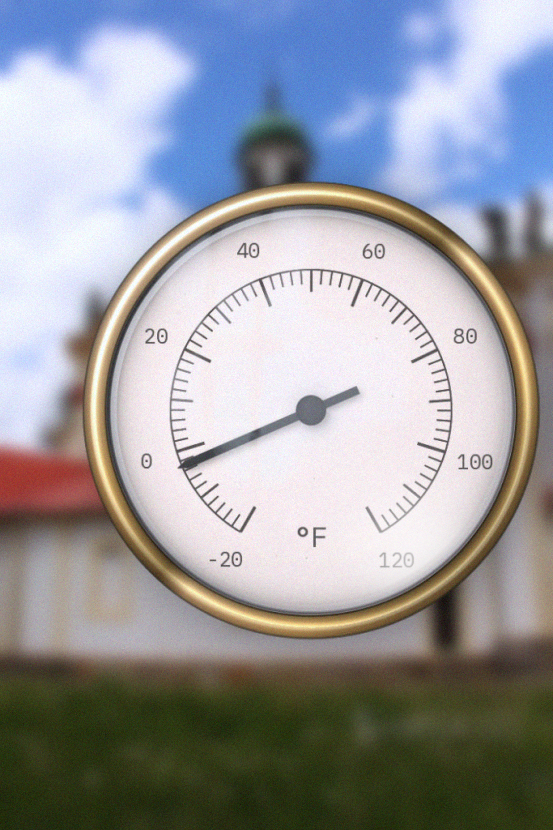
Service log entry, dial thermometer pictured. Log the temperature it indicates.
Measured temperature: -3 °F
